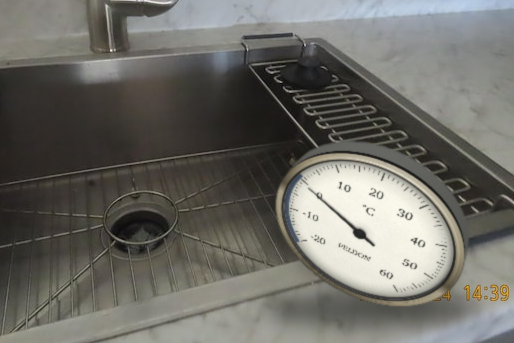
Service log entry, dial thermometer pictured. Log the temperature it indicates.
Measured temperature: 0 °C
